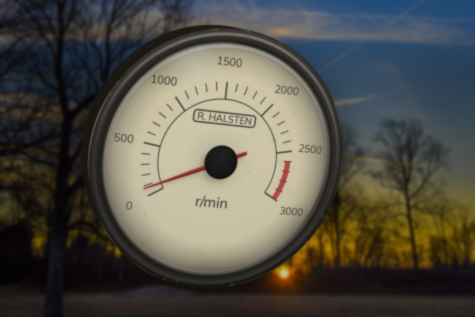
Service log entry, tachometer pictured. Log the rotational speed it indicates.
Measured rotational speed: 100 rpm
